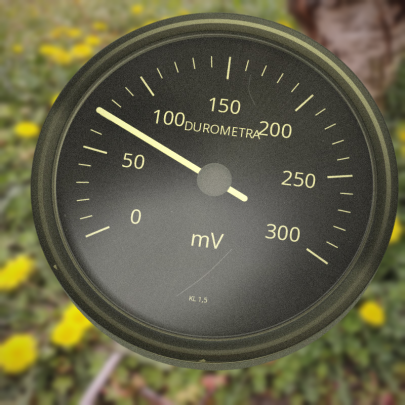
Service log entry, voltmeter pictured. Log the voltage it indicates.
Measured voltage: 70 mV
